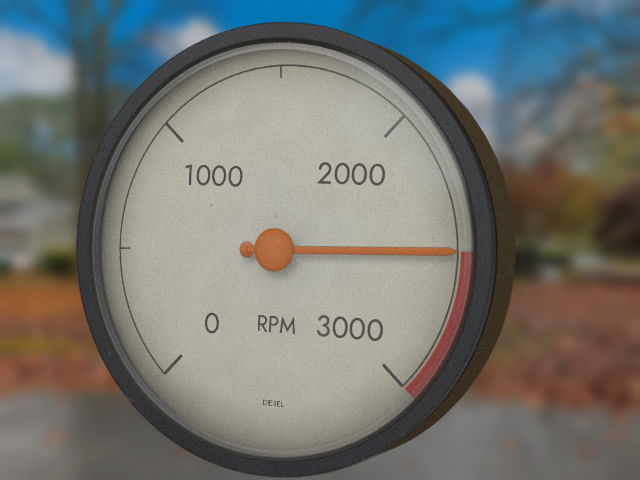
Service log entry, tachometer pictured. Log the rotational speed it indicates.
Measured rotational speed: 2500 rpm
